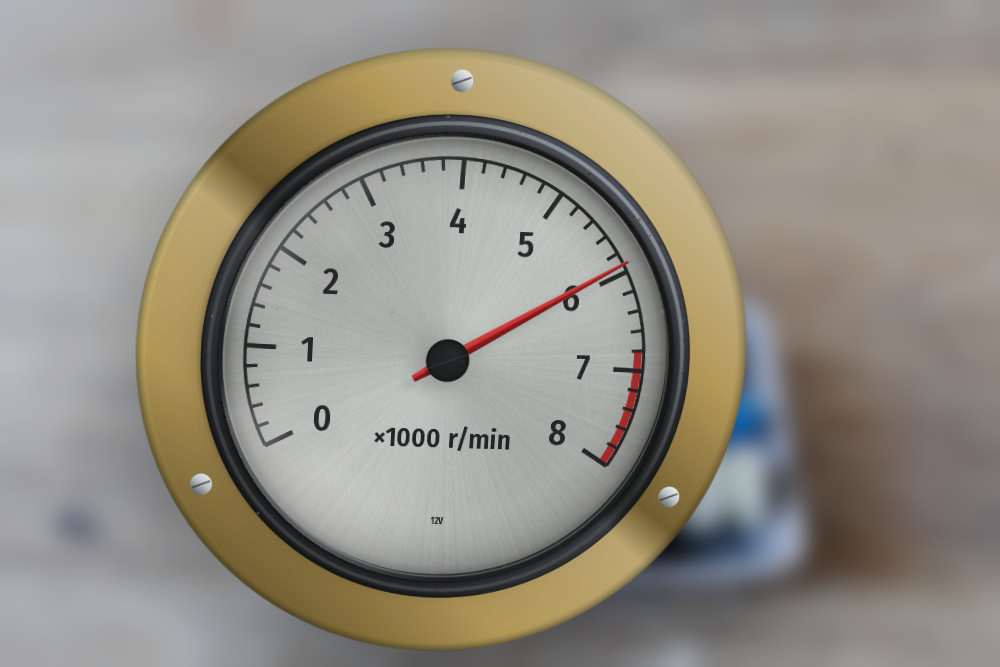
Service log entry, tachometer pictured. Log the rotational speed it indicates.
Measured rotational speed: 5900 rpm
